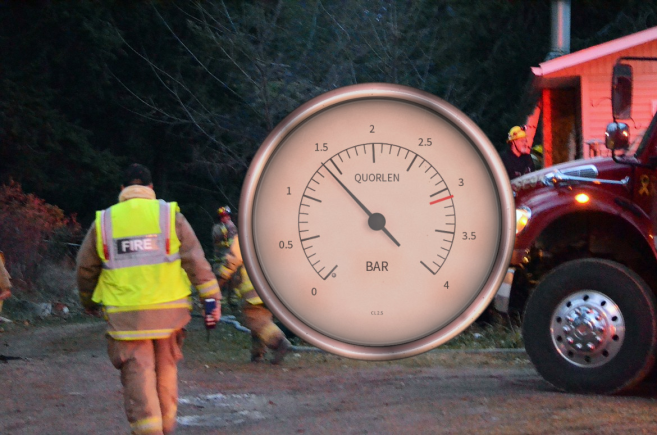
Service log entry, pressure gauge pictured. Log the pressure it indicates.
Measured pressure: 1.4 bar
